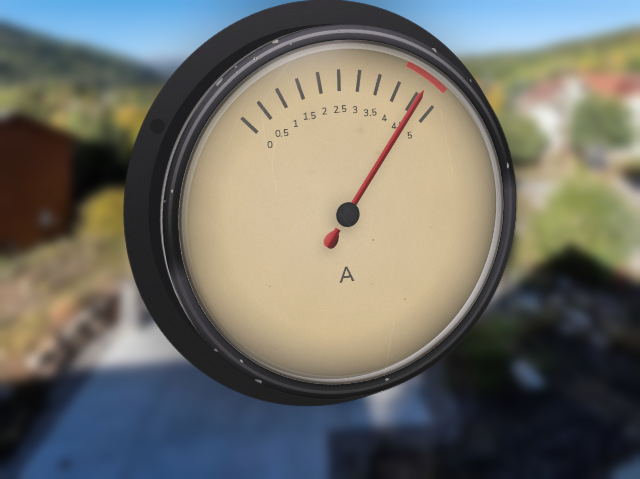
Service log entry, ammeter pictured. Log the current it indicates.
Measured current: 4.5 A
